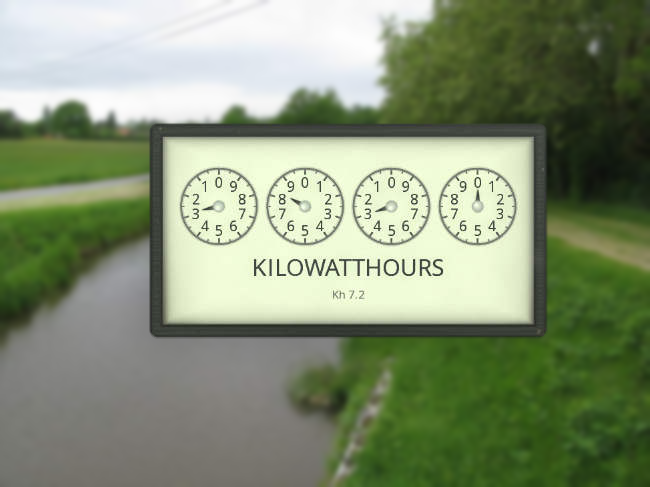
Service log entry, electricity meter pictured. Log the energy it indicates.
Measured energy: 2830 kWh
